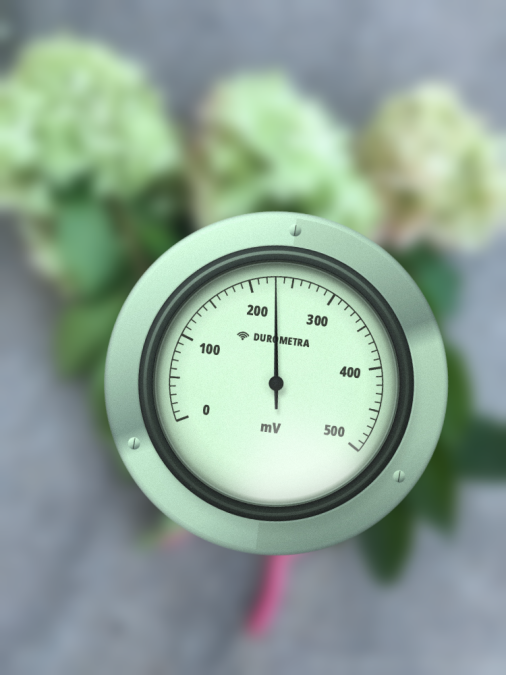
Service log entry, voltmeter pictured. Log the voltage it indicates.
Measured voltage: 230 mV
